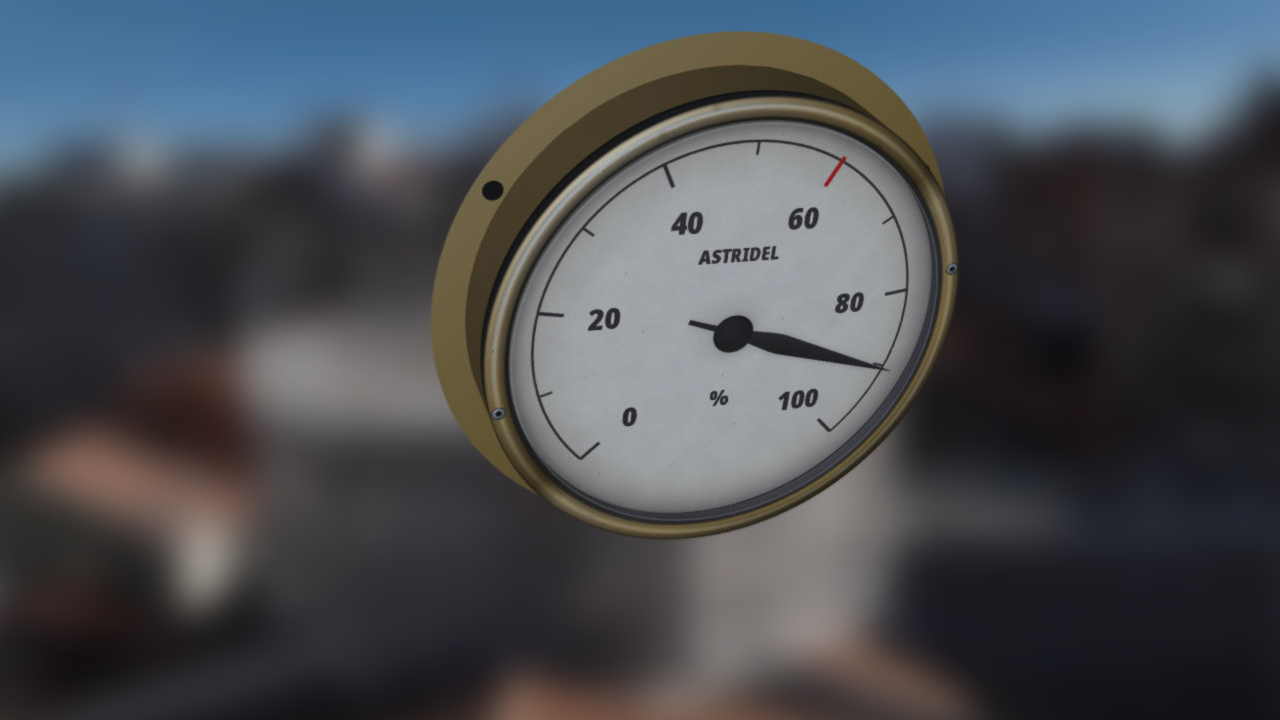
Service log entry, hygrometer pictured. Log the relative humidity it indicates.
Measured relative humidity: 90 %
